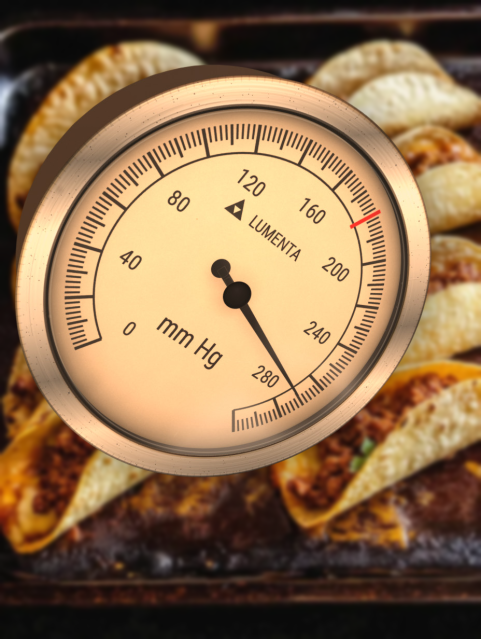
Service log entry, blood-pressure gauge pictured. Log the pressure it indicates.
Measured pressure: 270 mmHg
